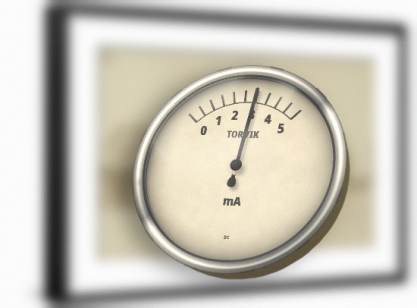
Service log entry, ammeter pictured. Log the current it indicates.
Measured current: 3 mA
